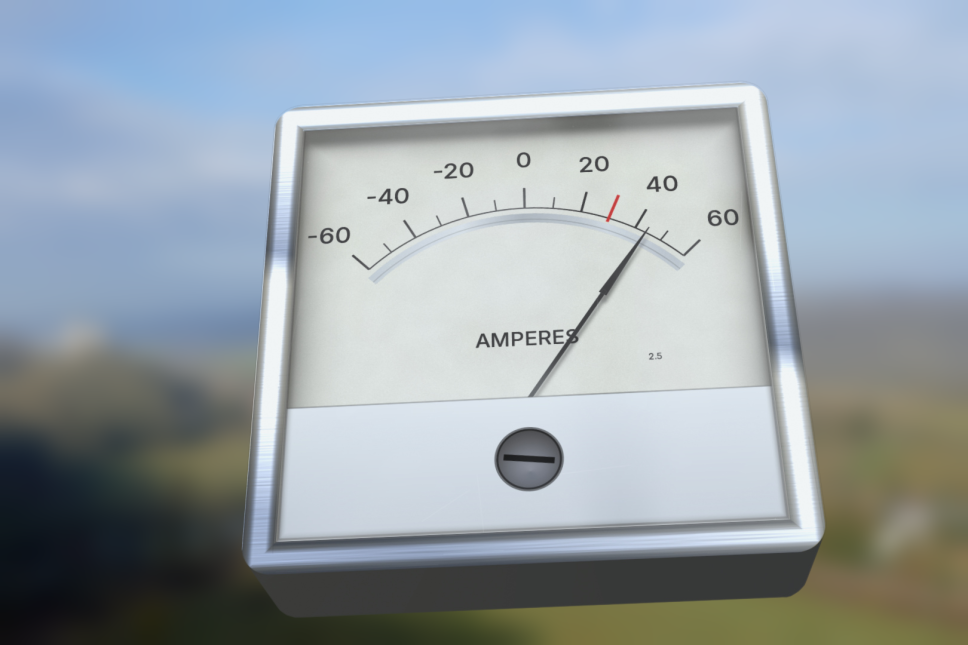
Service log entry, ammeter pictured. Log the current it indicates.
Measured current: 45 A
